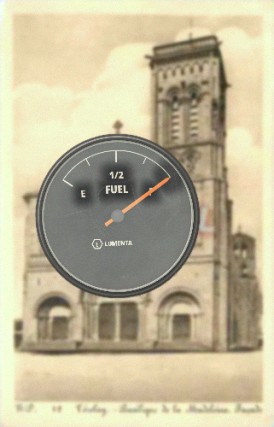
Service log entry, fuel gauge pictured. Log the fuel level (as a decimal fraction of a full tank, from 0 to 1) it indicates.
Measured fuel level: 1
